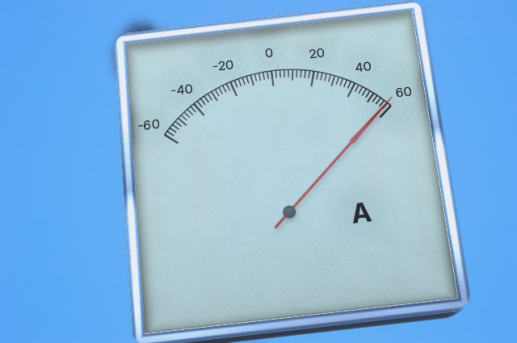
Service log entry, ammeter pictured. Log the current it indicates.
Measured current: 58 A
